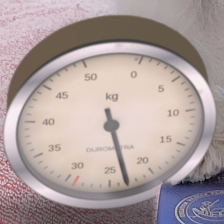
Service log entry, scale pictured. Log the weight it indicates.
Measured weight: 23 kg
